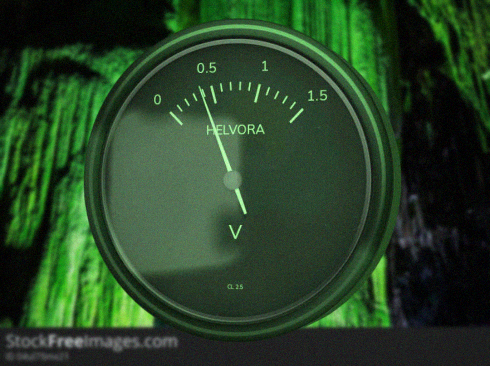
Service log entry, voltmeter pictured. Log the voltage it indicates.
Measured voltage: 0.4 V
